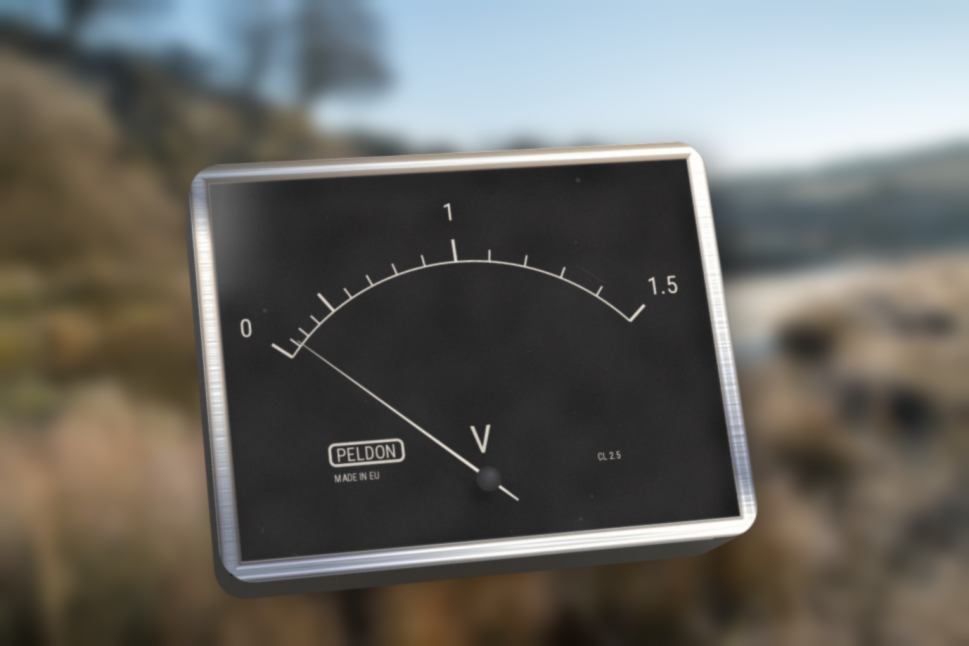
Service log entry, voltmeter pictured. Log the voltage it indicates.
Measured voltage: 0.2 V
